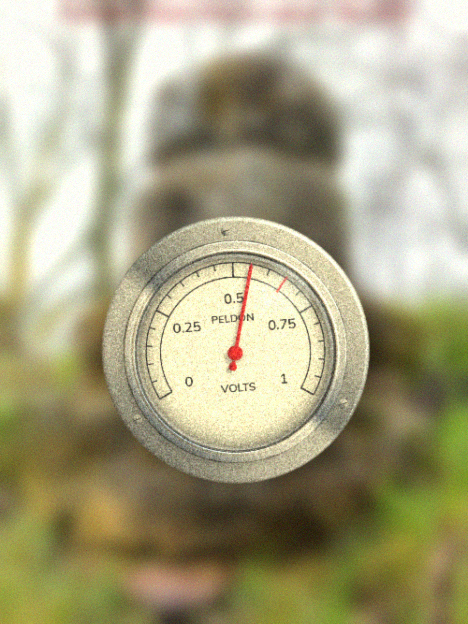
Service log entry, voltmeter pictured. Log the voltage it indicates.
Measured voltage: 0.55 V
